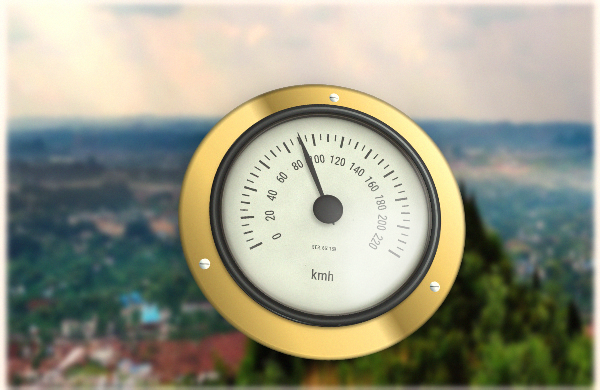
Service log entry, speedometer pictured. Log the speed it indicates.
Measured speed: 90 km/h
